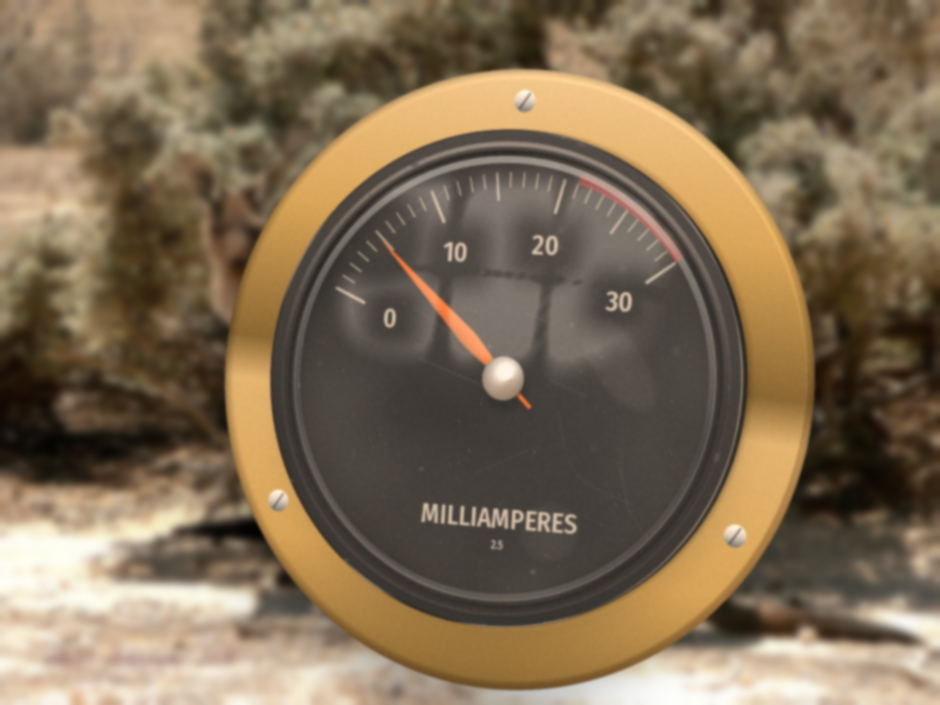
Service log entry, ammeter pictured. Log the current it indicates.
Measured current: 5 mA
